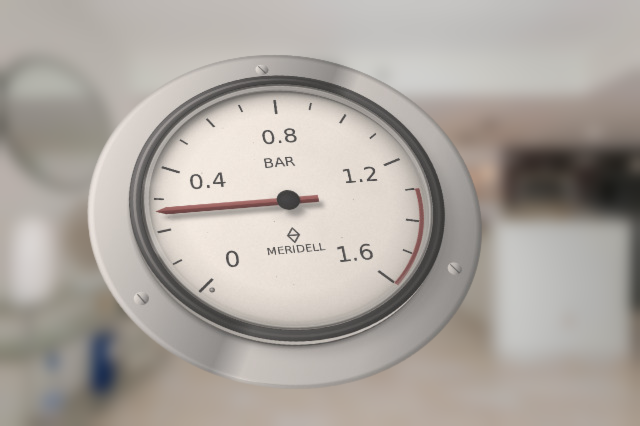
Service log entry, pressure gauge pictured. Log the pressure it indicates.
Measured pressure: 0.25 bar
